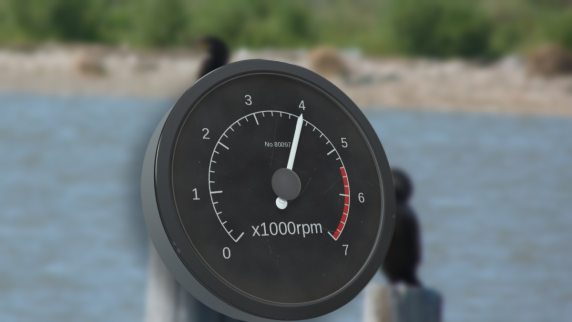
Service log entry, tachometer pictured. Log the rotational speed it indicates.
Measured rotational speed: 4000 rpm
